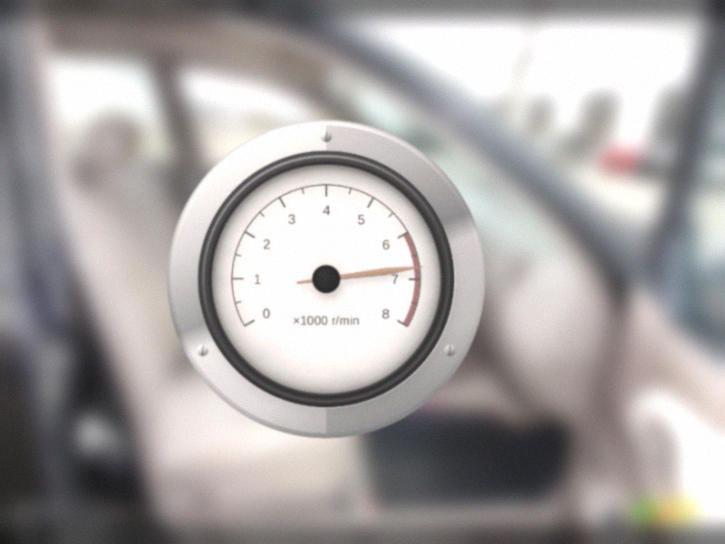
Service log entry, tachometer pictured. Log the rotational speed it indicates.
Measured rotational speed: 6750 rpm
